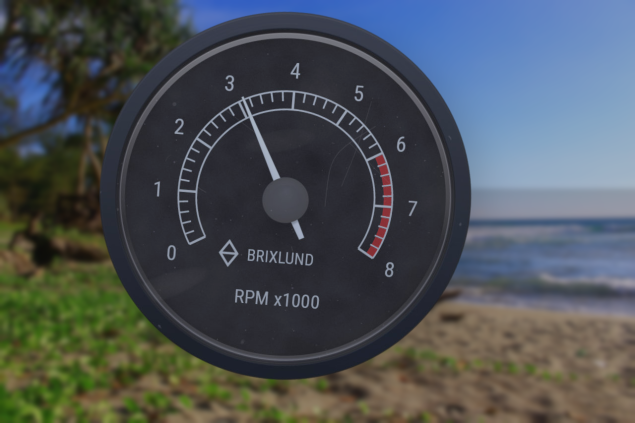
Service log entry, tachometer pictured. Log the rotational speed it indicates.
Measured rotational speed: 3100 rpm
